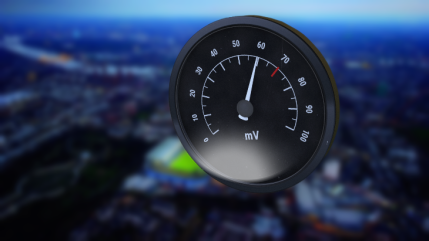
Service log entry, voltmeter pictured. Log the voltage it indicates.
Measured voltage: 60 mV
